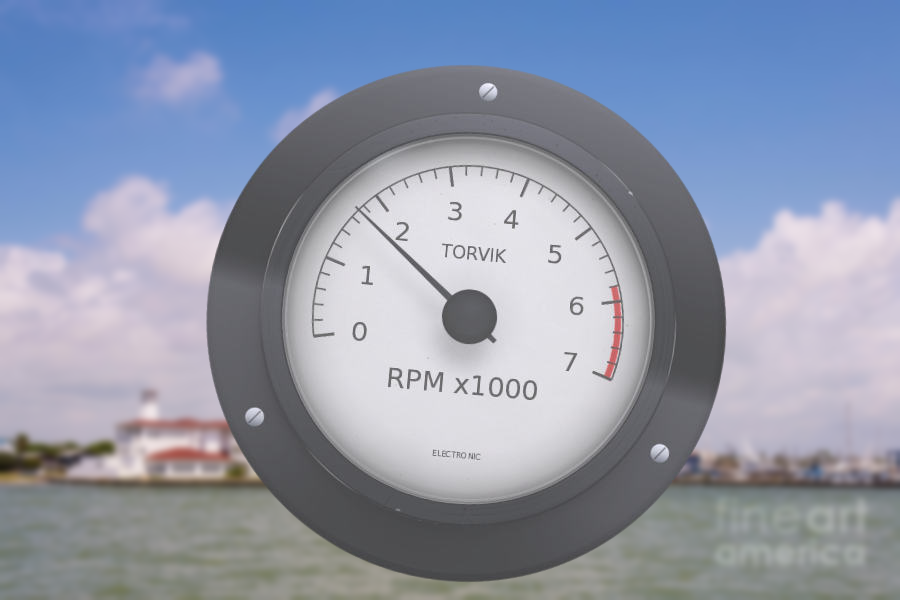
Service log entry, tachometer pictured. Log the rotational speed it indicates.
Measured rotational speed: 1700 rpm
